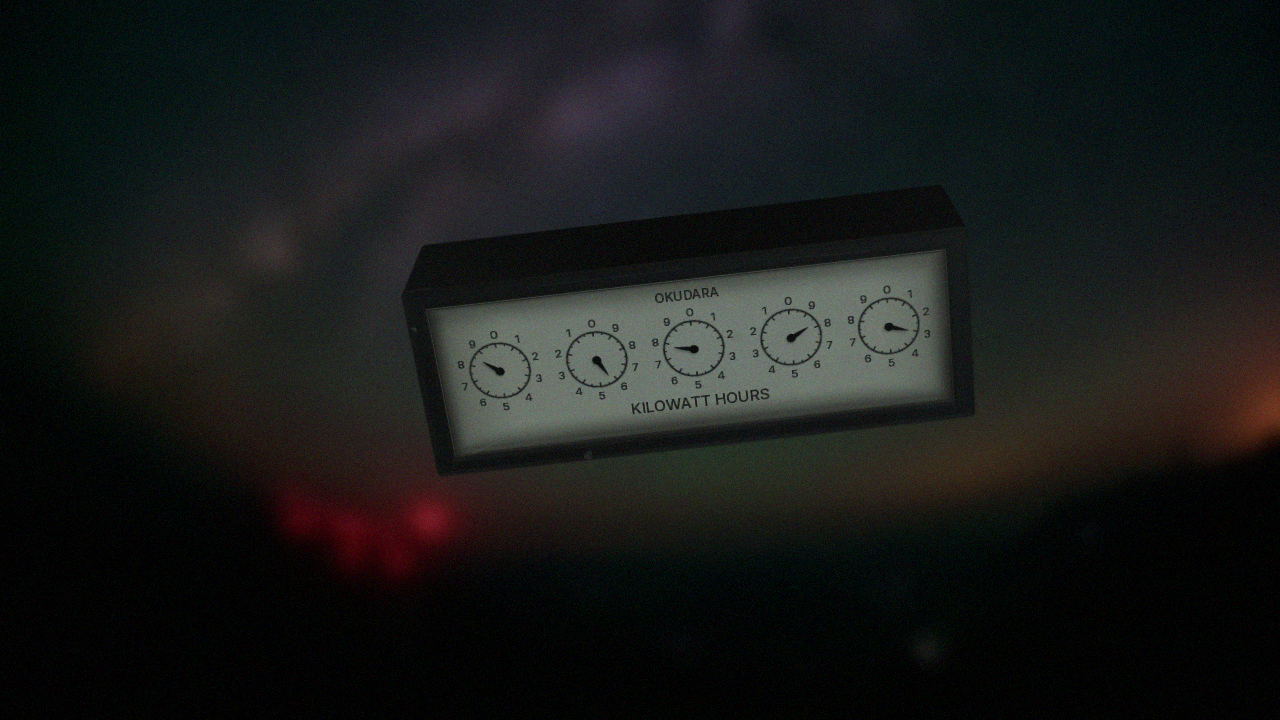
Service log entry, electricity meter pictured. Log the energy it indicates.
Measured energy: 85783 kWh
